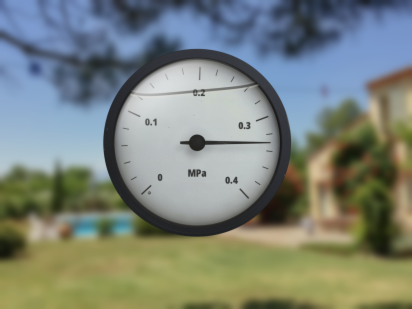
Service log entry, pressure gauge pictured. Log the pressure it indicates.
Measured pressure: 0.33 MPa
